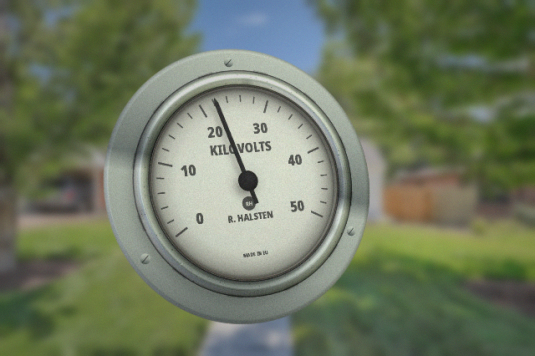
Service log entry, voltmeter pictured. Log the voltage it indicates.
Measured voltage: 22 kV
